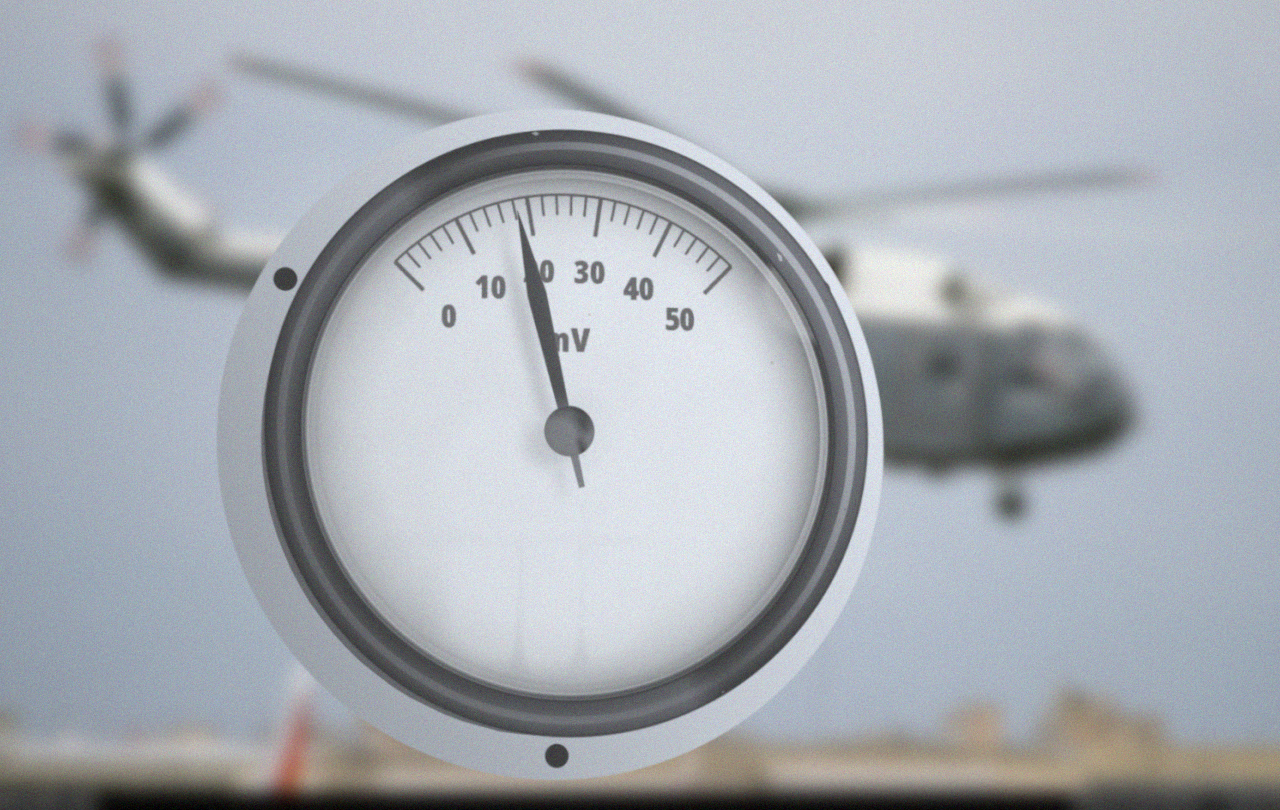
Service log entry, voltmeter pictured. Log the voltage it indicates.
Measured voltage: 18 mV
